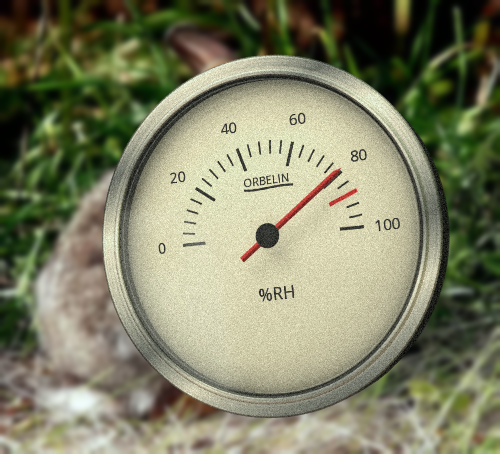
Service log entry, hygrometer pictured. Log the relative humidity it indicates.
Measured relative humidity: 80 %
